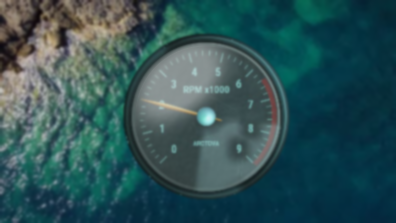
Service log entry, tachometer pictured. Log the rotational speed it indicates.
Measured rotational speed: 2000 rpm
